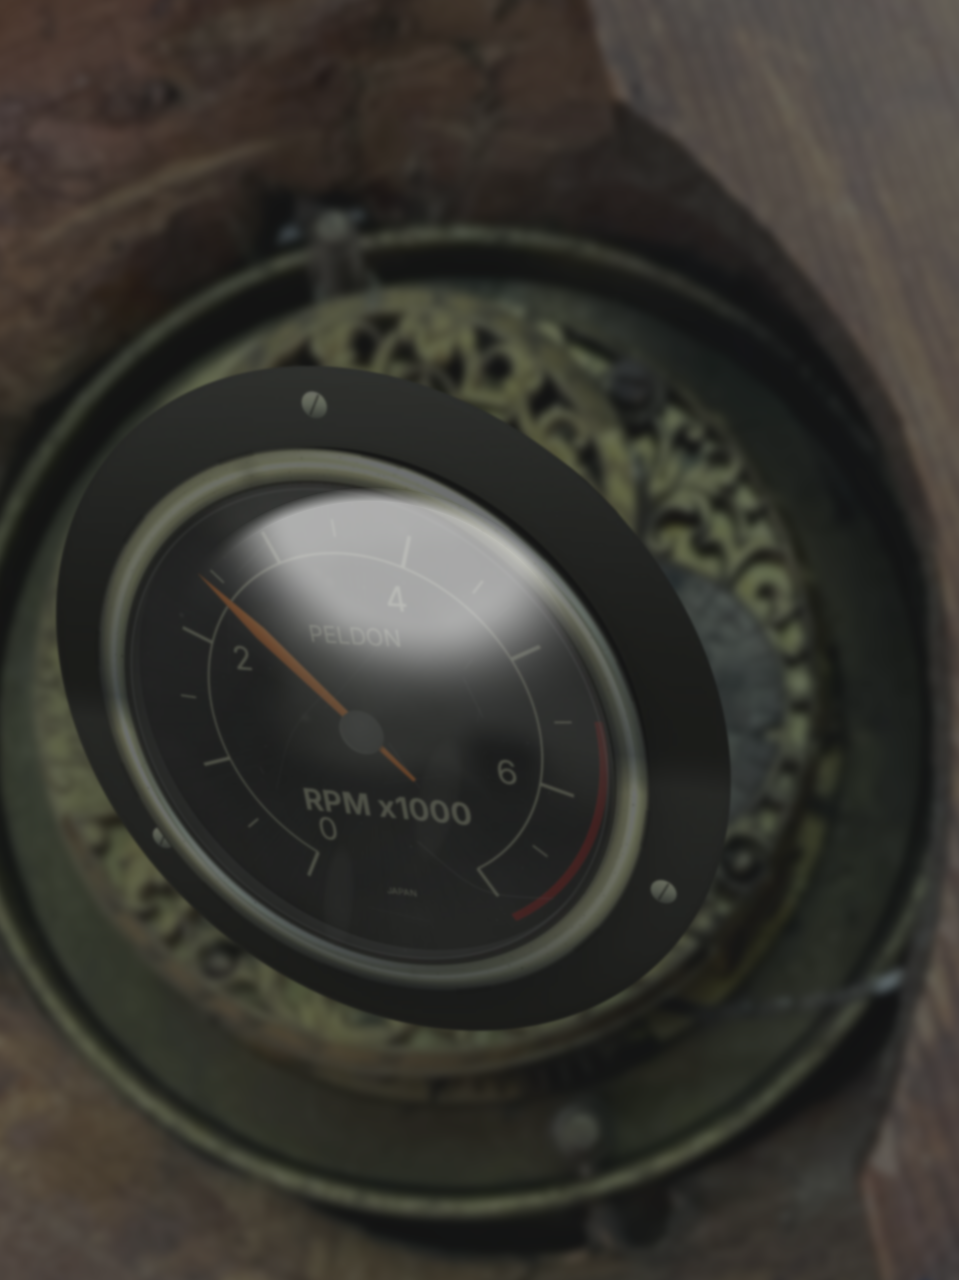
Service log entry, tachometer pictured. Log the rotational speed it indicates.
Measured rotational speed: 2500 rpm
